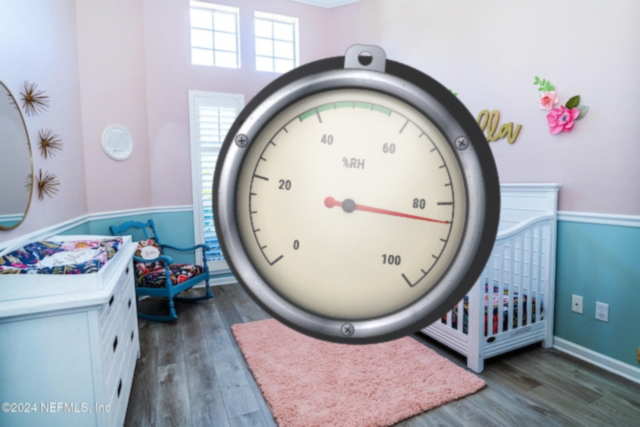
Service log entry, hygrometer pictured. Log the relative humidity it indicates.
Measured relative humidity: 84 %
